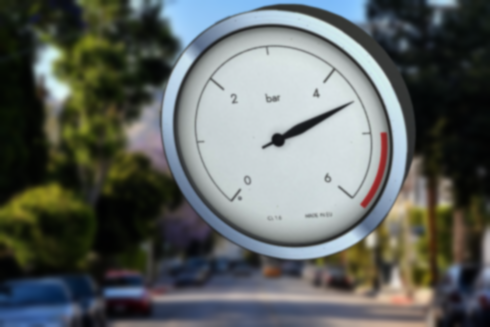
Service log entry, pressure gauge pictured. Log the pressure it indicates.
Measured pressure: 4.5 bar
